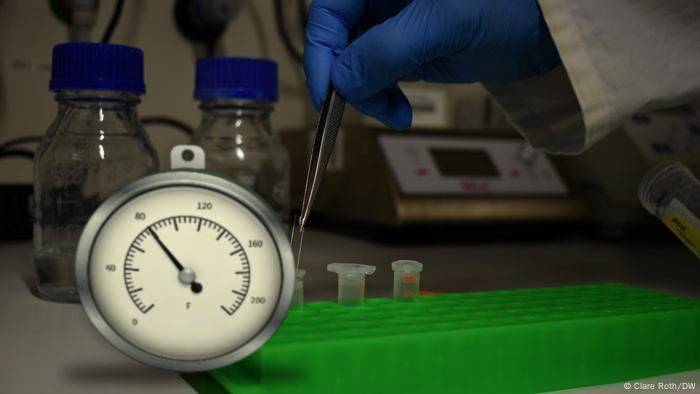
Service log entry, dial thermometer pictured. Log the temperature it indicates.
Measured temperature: 80 °F
